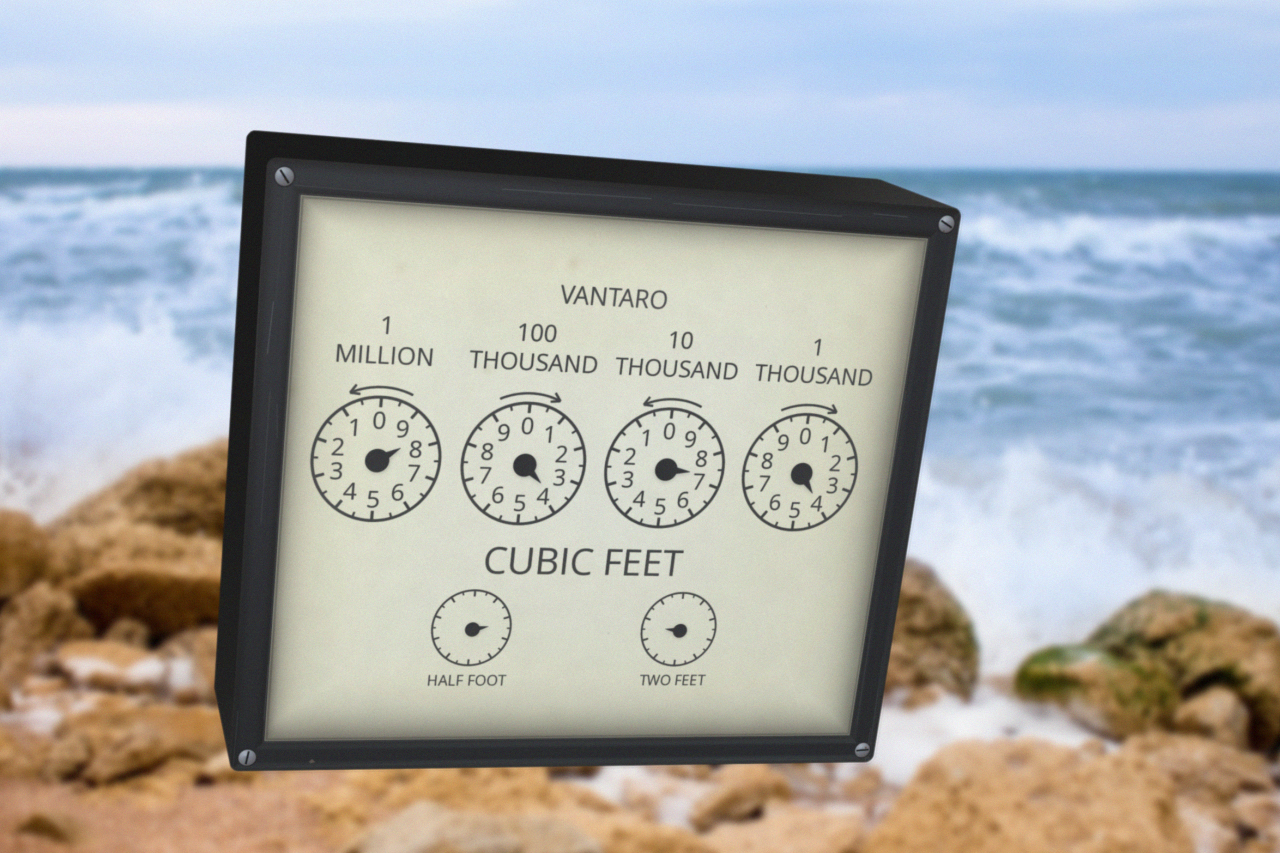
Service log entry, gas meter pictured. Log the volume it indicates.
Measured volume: 837400 ft³
